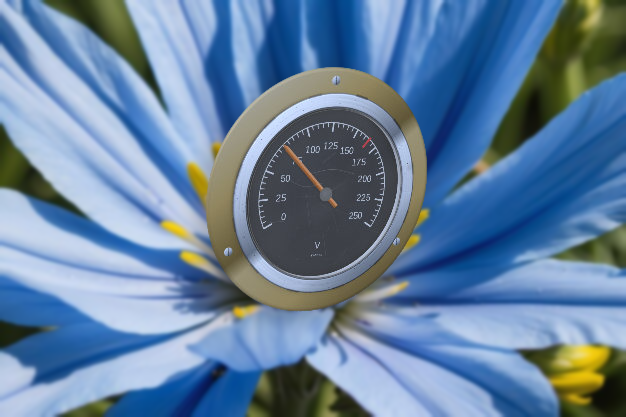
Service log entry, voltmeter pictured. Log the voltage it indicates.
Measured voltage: 75 V
